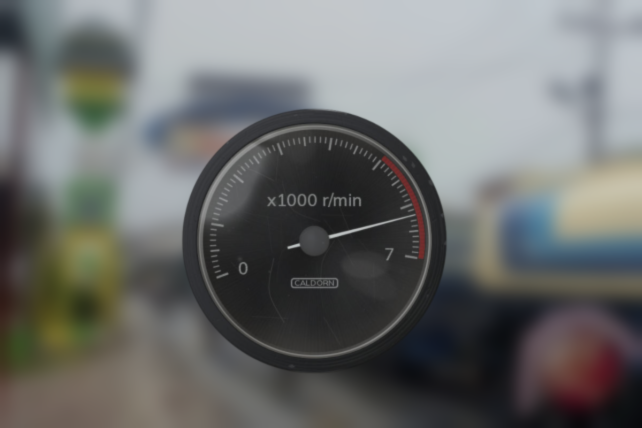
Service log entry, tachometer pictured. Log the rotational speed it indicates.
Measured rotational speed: 6200 rpm
